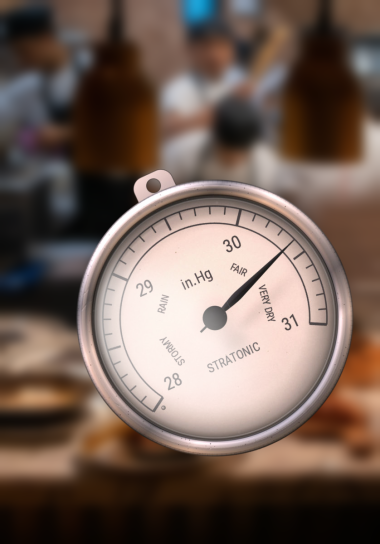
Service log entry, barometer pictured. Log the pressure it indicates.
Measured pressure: 30.4 inHg
